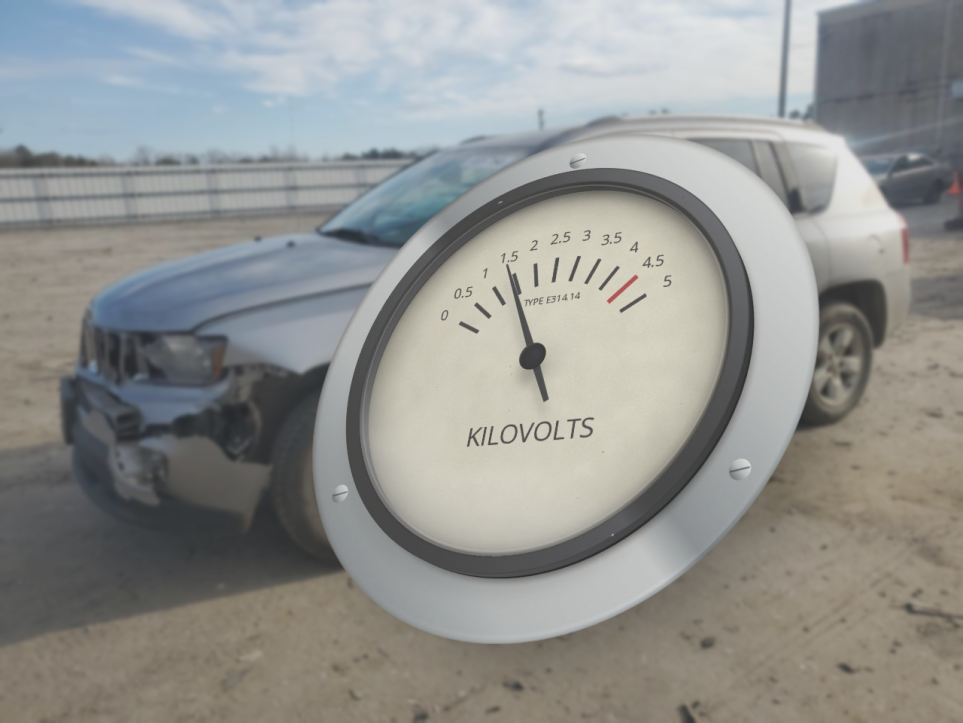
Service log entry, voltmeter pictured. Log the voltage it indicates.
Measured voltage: 1.5 kV
